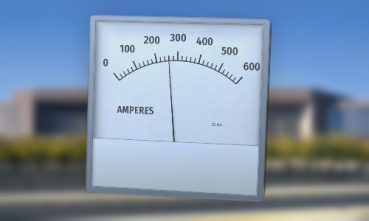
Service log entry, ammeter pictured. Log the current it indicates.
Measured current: 260 A
